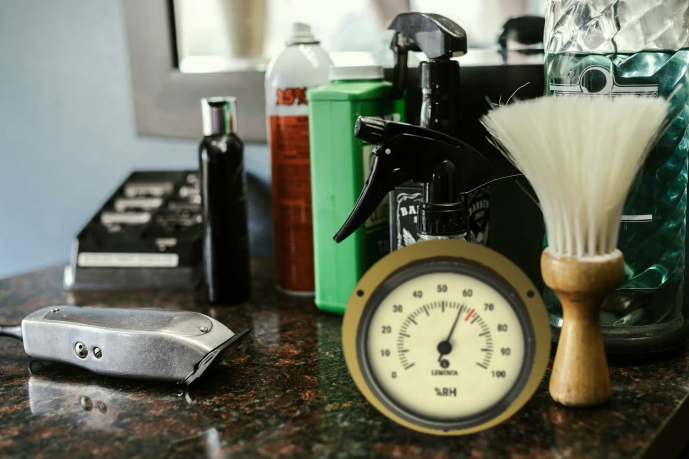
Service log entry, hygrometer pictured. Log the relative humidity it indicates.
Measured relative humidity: 60 %
